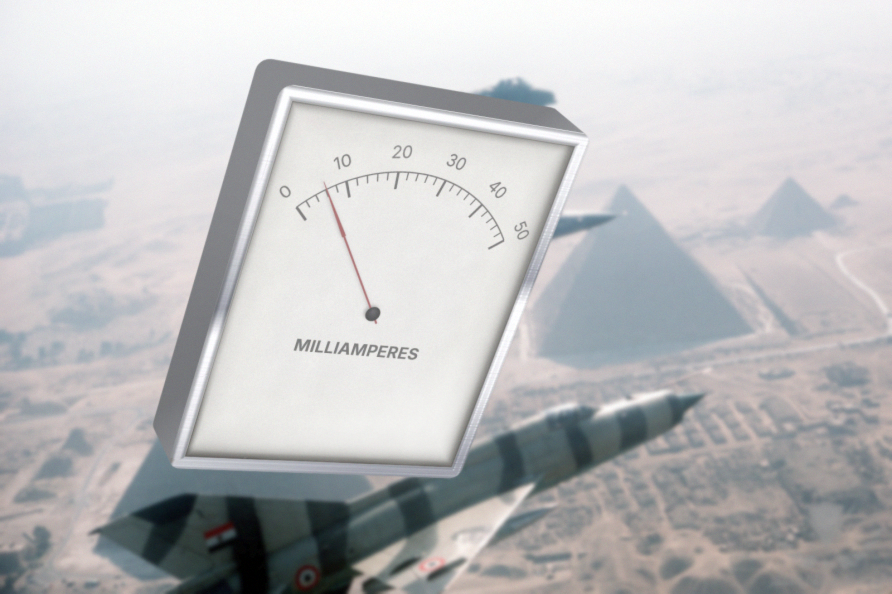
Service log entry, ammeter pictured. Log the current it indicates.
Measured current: 6 mA
